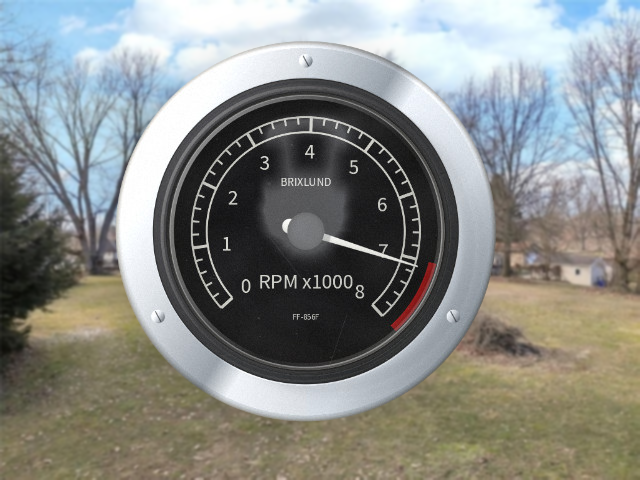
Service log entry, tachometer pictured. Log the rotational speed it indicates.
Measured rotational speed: 7100 rpm
